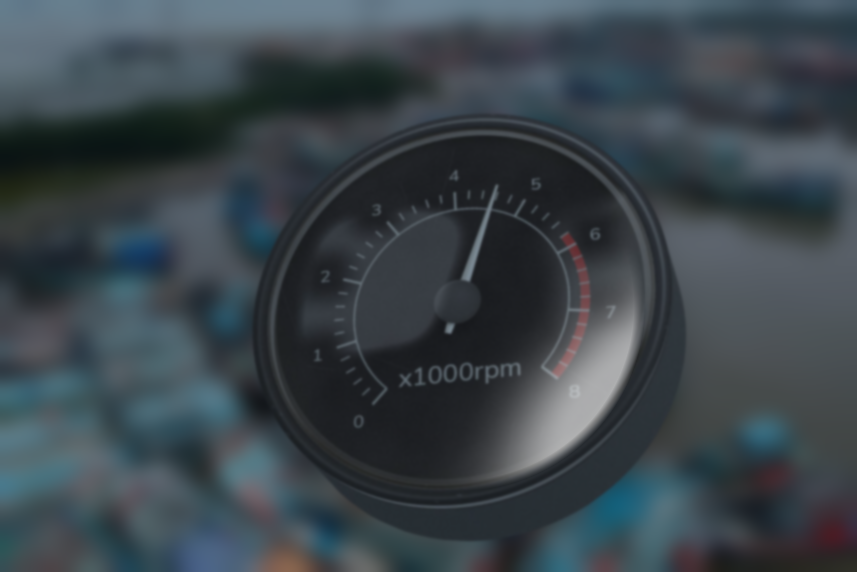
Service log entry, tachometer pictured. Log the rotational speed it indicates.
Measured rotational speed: 4600 rpm
